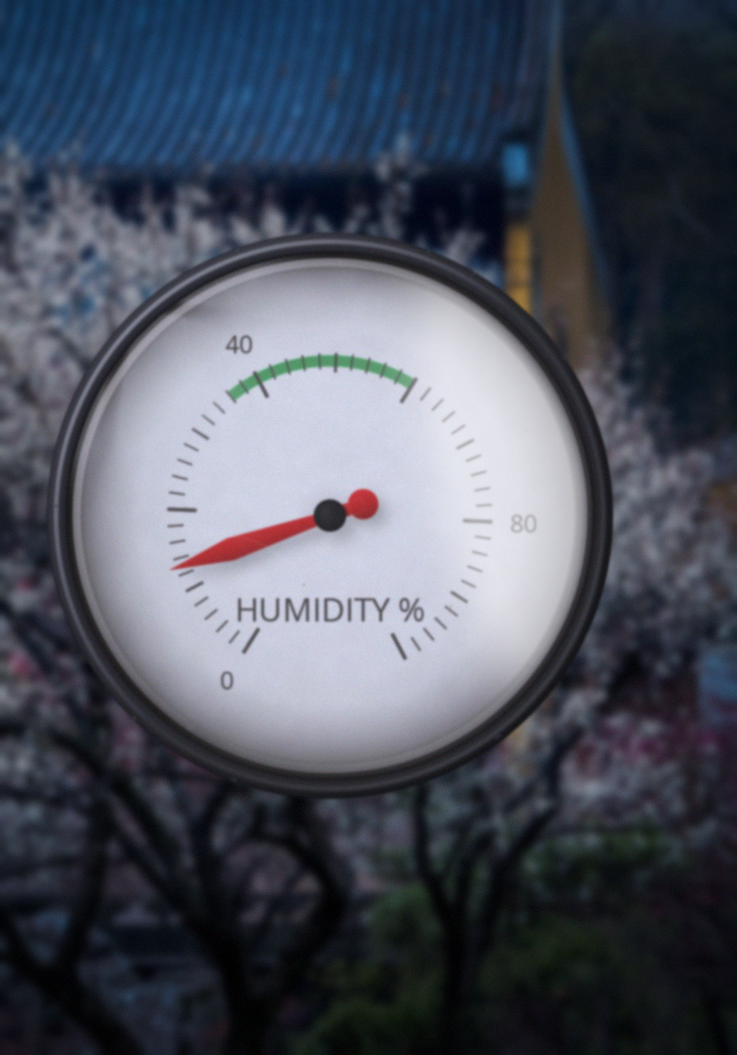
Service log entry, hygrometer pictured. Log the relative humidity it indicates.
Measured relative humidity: 13 %
